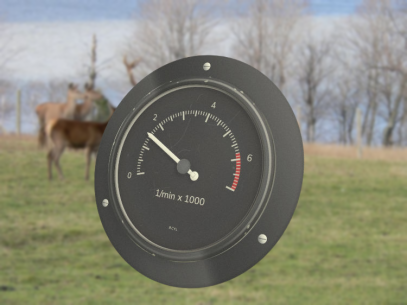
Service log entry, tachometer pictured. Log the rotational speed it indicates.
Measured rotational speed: 1500 rpm
